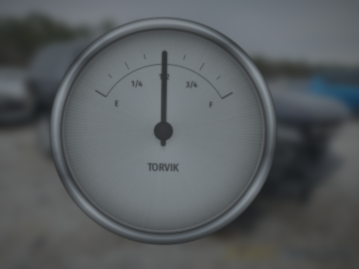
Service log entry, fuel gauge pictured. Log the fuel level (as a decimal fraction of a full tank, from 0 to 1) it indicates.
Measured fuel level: 0.5
